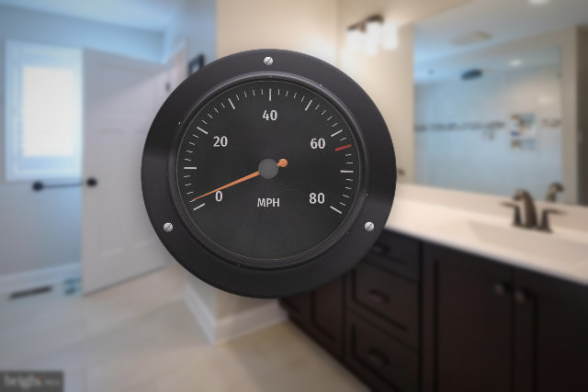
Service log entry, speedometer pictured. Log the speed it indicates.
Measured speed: 2 mph
